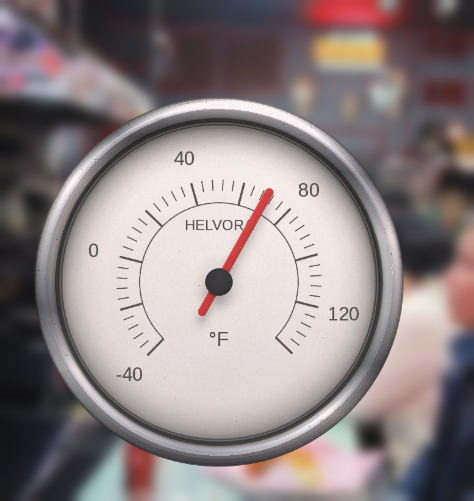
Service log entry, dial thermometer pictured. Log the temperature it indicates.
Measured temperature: 70 °F
